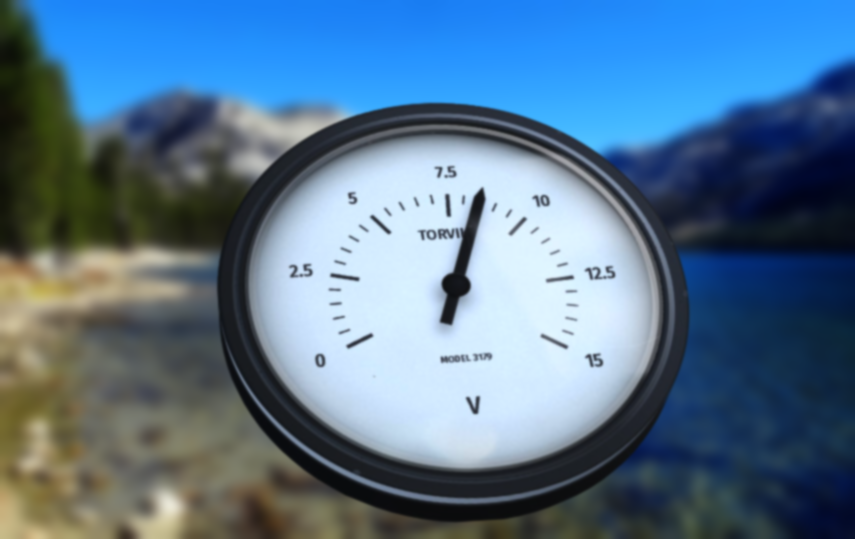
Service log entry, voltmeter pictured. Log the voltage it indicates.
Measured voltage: 8.5 V
